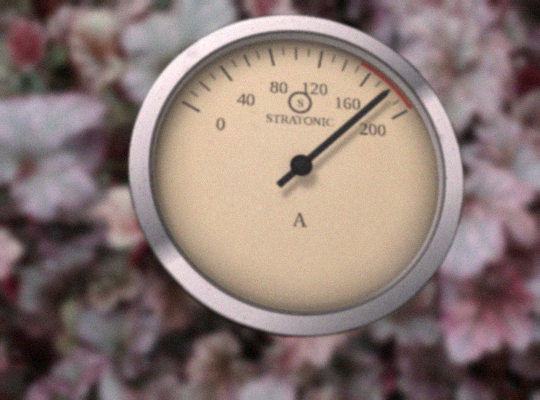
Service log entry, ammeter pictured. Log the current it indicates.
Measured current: 180 A
